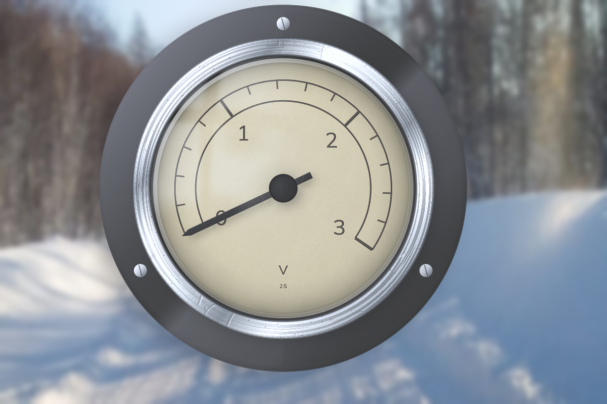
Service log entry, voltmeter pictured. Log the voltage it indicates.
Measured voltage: 0 V
